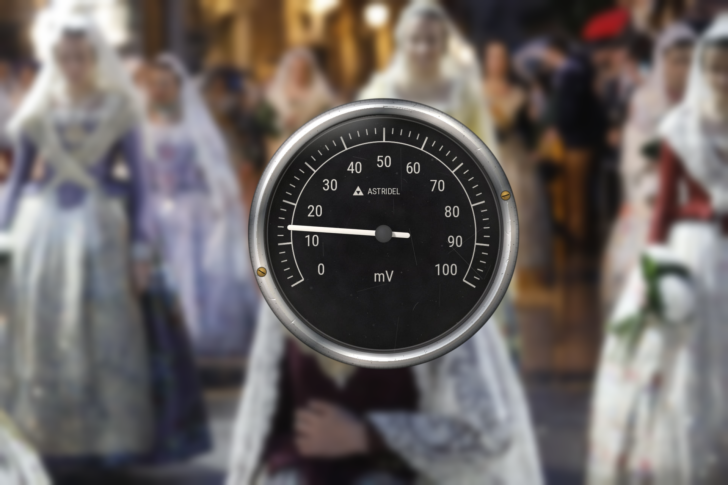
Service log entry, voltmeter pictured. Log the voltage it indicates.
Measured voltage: 14 mV
